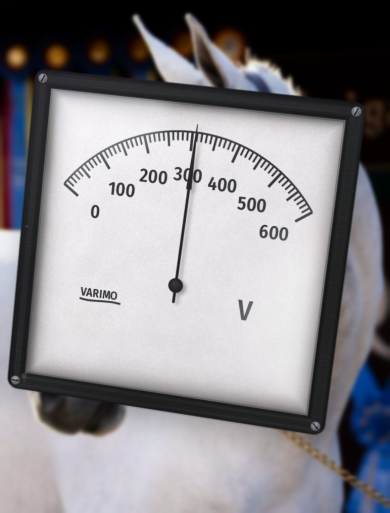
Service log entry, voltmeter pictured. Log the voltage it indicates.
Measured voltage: 310 V
